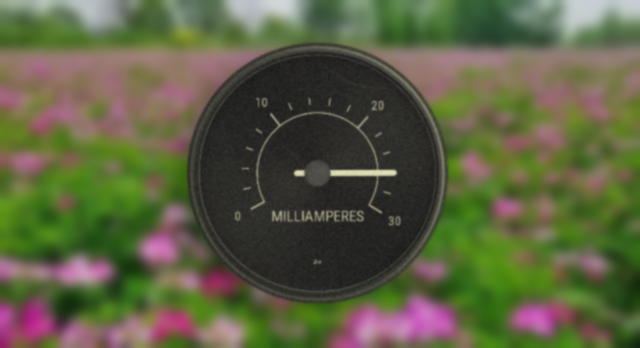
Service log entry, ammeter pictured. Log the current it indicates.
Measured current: 26 mA
